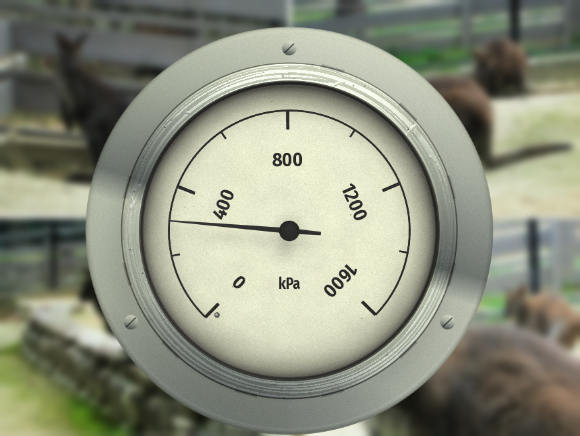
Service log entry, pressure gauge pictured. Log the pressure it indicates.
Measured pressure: 300 kPa
